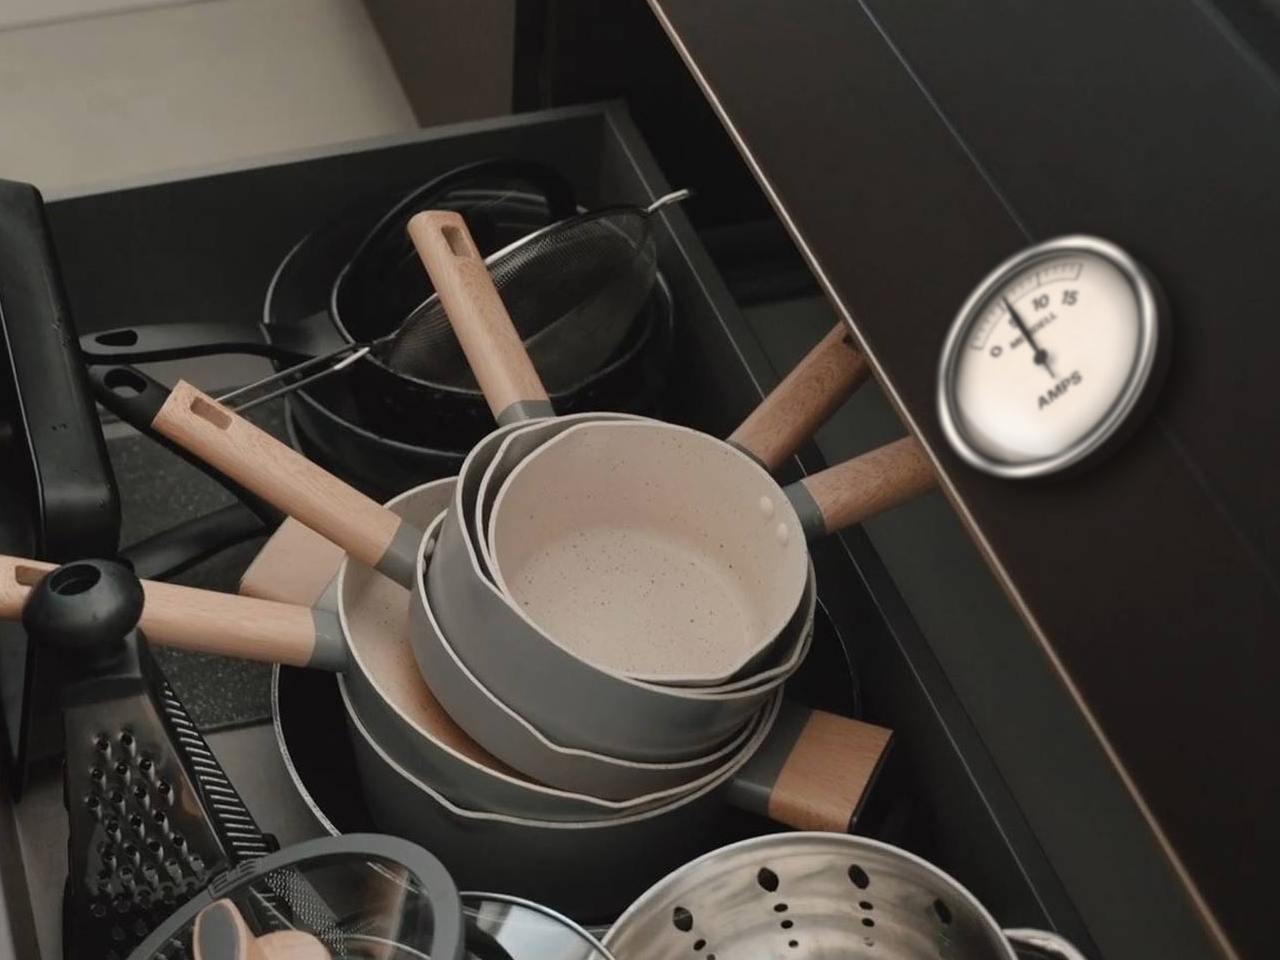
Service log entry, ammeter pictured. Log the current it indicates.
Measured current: 6 A
